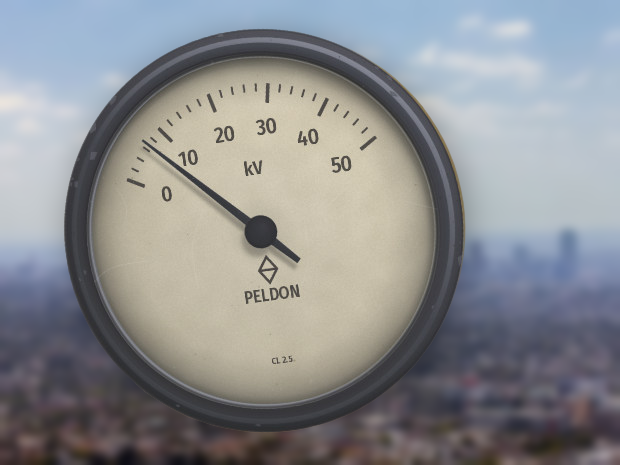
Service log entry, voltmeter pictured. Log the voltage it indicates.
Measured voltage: 7 kV
